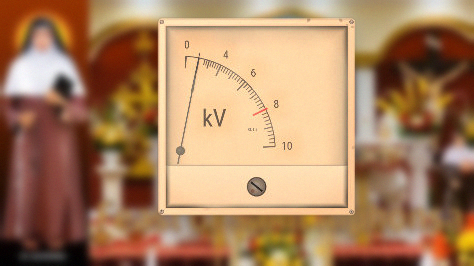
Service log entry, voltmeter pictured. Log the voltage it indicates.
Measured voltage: 2 kV
